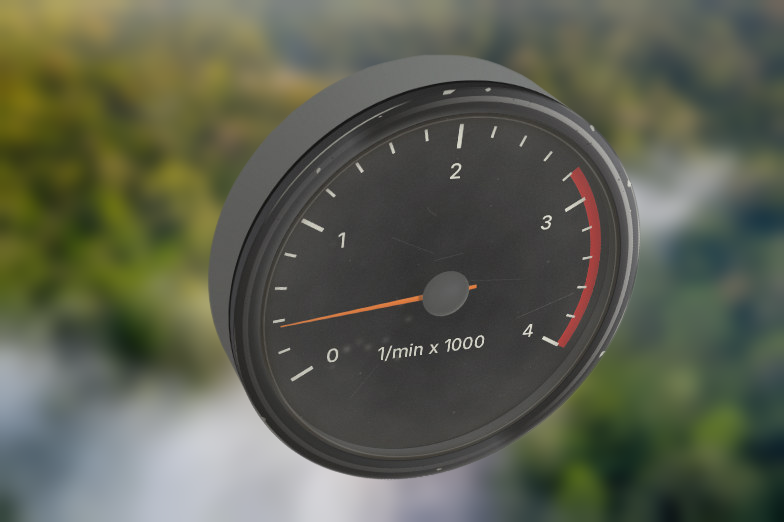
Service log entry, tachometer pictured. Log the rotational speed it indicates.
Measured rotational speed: 400 rpm
